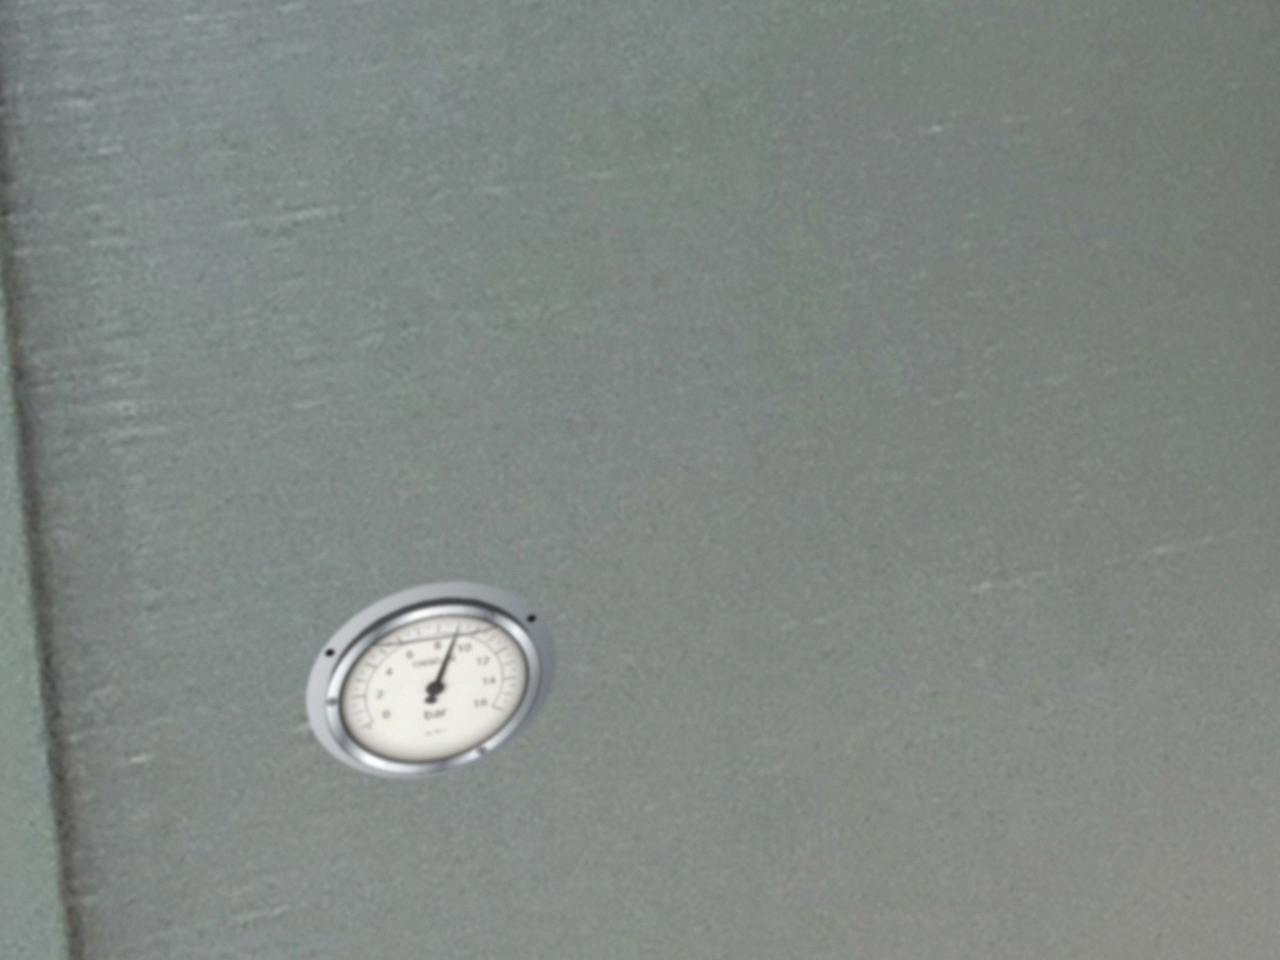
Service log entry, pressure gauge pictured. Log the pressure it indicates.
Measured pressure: 9 bar
